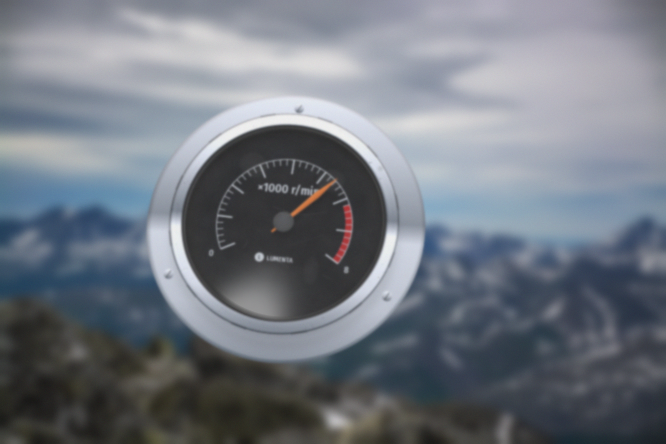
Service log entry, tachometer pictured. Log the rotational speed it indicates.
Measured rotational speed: 5400 rpm
